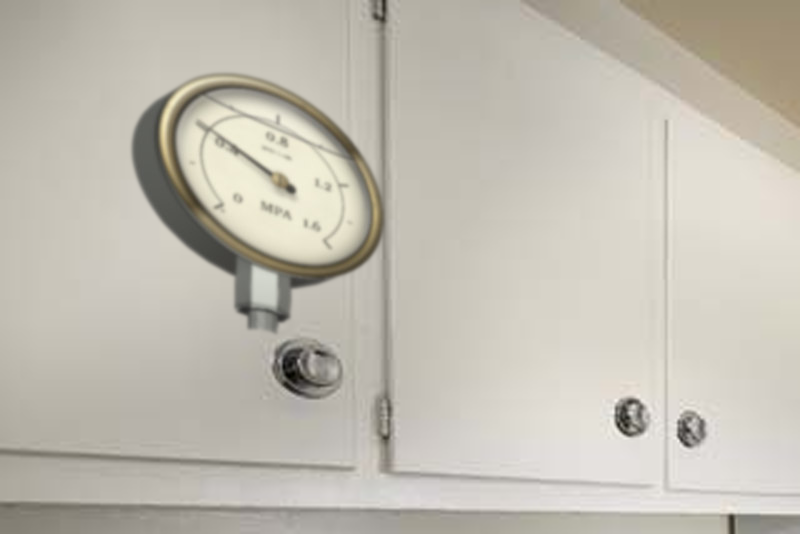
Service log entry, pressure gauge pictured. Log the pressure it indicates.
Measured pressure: 0.4 MPa
